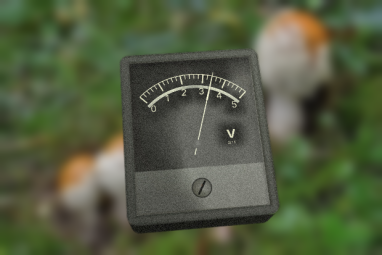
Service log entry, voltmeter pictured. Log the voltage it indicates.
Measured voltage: 3.4 V
